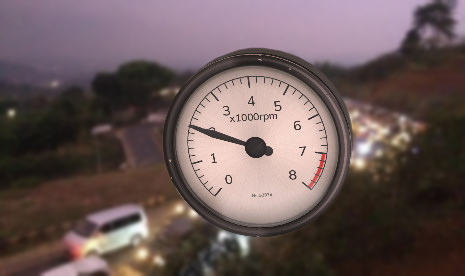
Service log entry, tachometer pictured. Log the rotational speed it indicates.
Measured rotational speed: 2000 rpm
